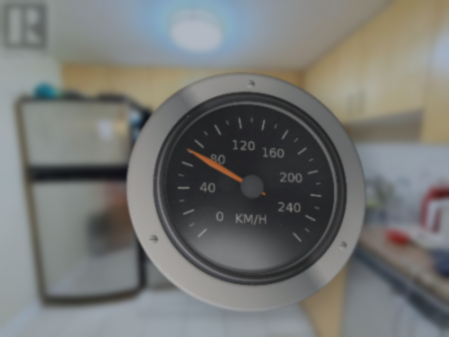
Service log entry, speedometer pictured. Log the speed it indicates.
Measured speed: 70 km/h
